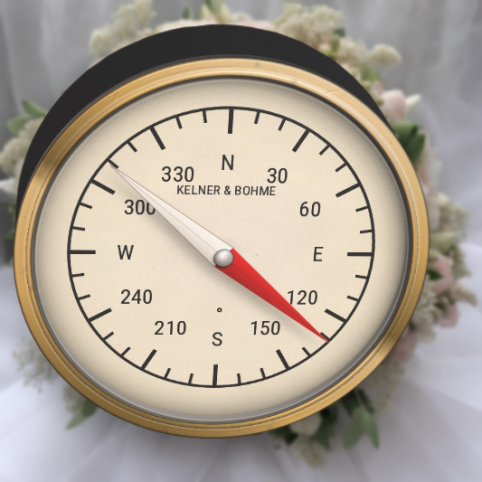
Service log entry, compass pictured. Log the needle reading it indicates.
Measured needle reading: 130 °
